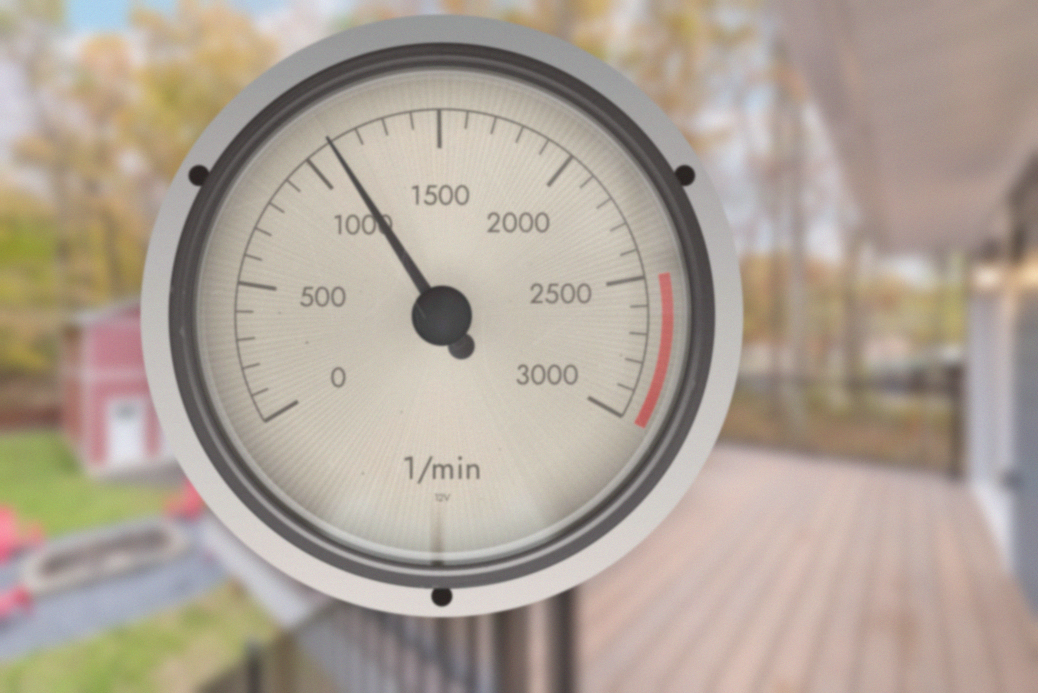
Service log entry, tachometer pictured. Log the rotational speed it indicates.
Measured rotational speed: 1100 rpm
